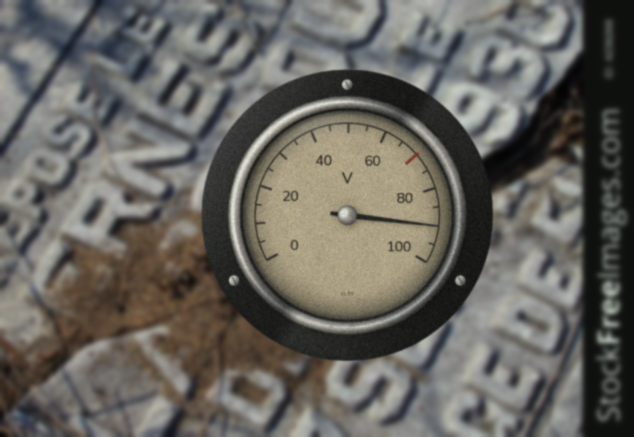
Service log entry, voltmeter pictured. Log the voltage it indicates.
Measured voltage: 90 V
